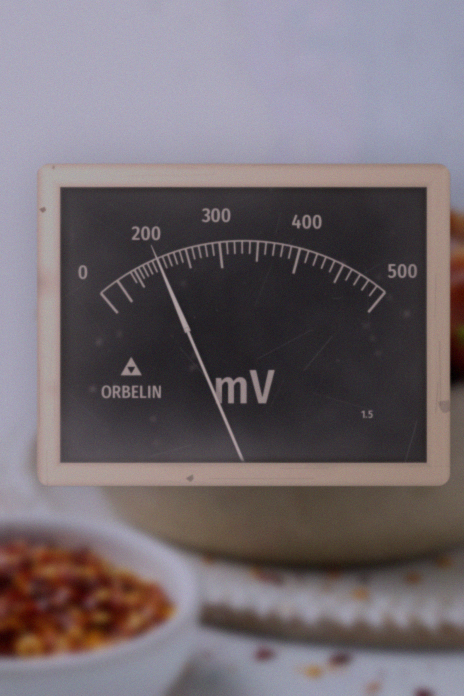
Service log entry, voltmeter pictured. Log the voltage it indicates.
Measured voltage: 200 mV
